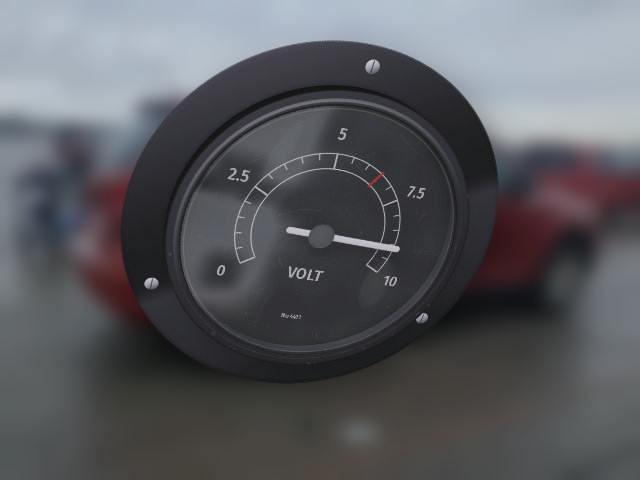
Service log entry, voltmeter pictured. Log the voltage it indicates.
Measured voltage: 9 V
